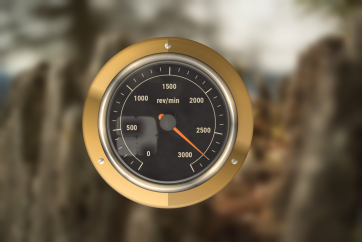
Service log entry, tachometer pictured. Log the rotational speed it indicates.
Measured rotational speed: 2800 rpm
